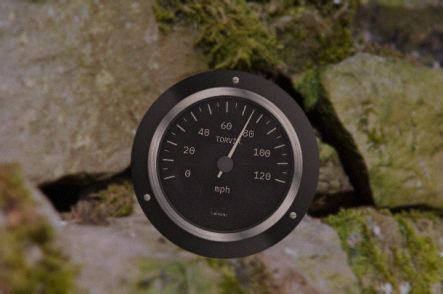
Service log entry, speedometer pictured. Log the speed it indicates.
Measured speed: 75 mph
